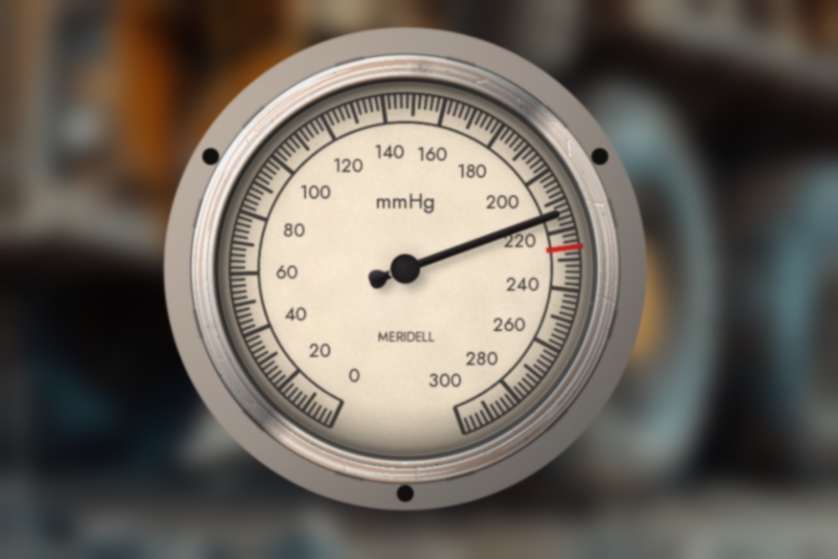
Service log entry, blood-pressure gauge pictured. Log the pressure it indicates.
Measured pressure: 214 mmHg
